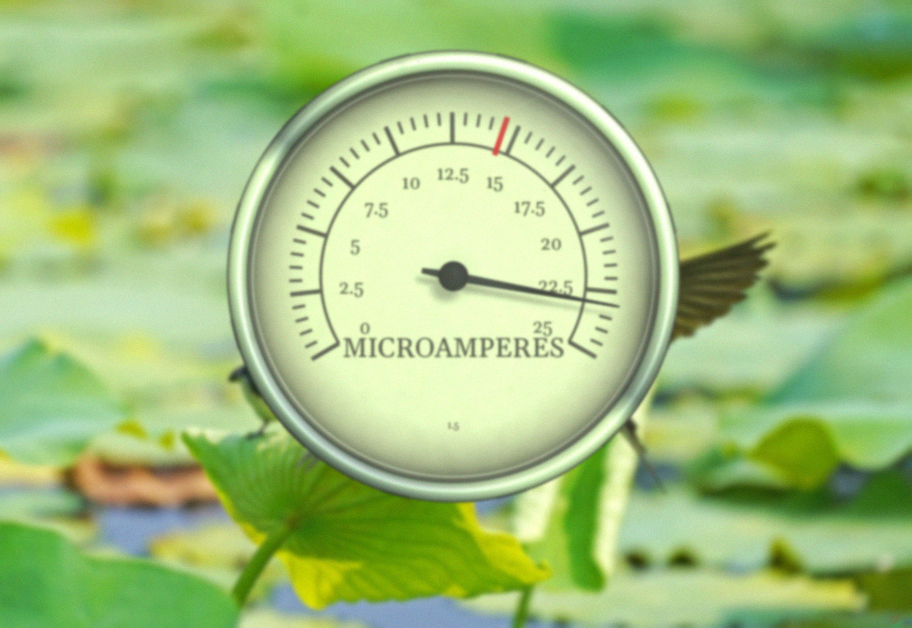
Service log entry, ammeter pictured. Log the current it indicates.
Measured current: 23 µA
